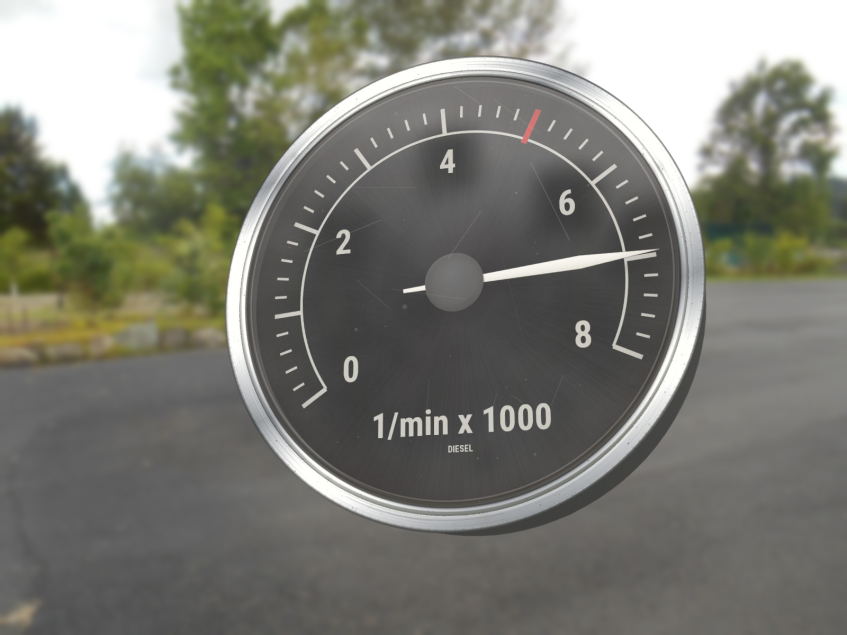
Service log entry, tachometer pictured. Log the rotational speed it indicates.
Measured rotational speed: 7000 rpm
